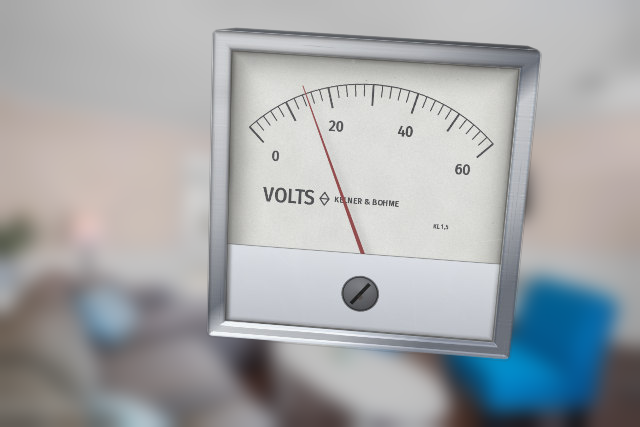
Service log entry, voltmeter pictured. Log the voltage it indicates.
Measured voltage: 15 V
